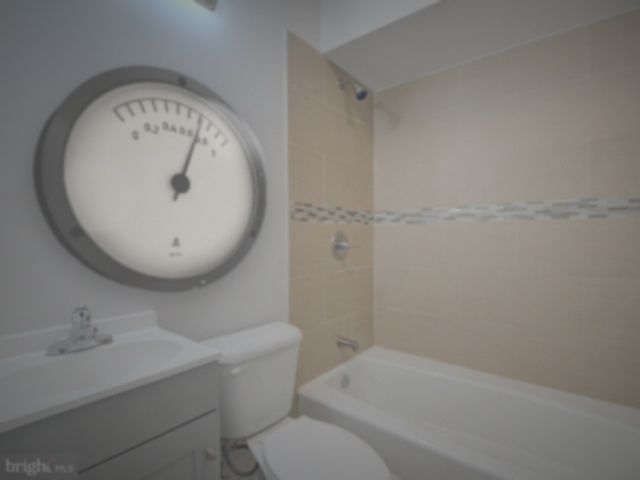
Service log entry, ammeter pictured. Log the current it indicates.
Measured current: 0.7 A
